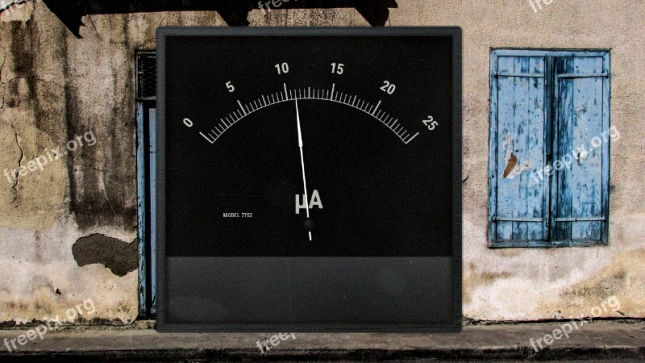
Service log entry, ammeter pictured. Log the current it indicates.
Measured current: 11 µA
